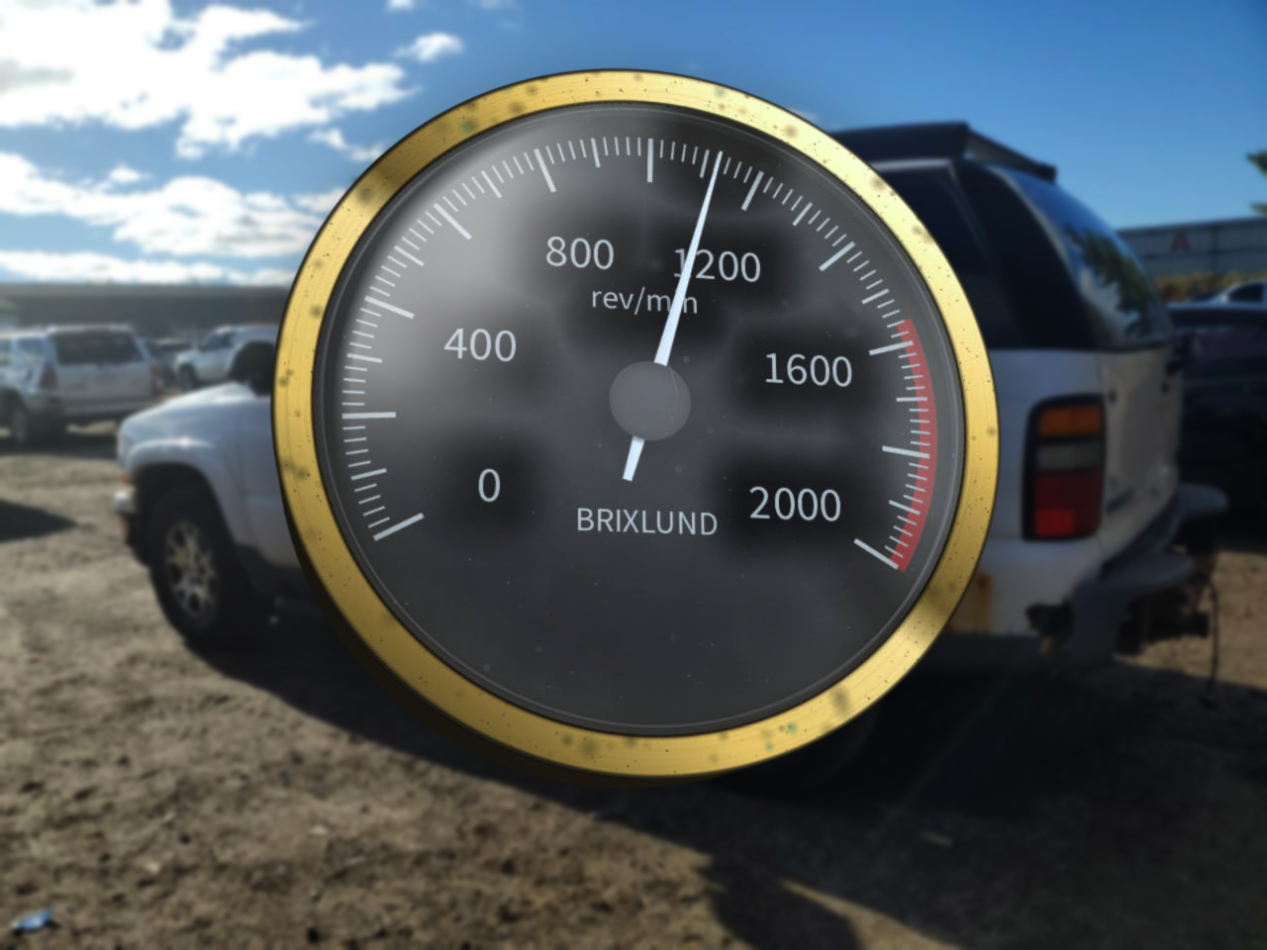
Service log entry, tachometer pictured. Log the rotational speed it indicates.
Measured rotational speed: 1120 rpm
